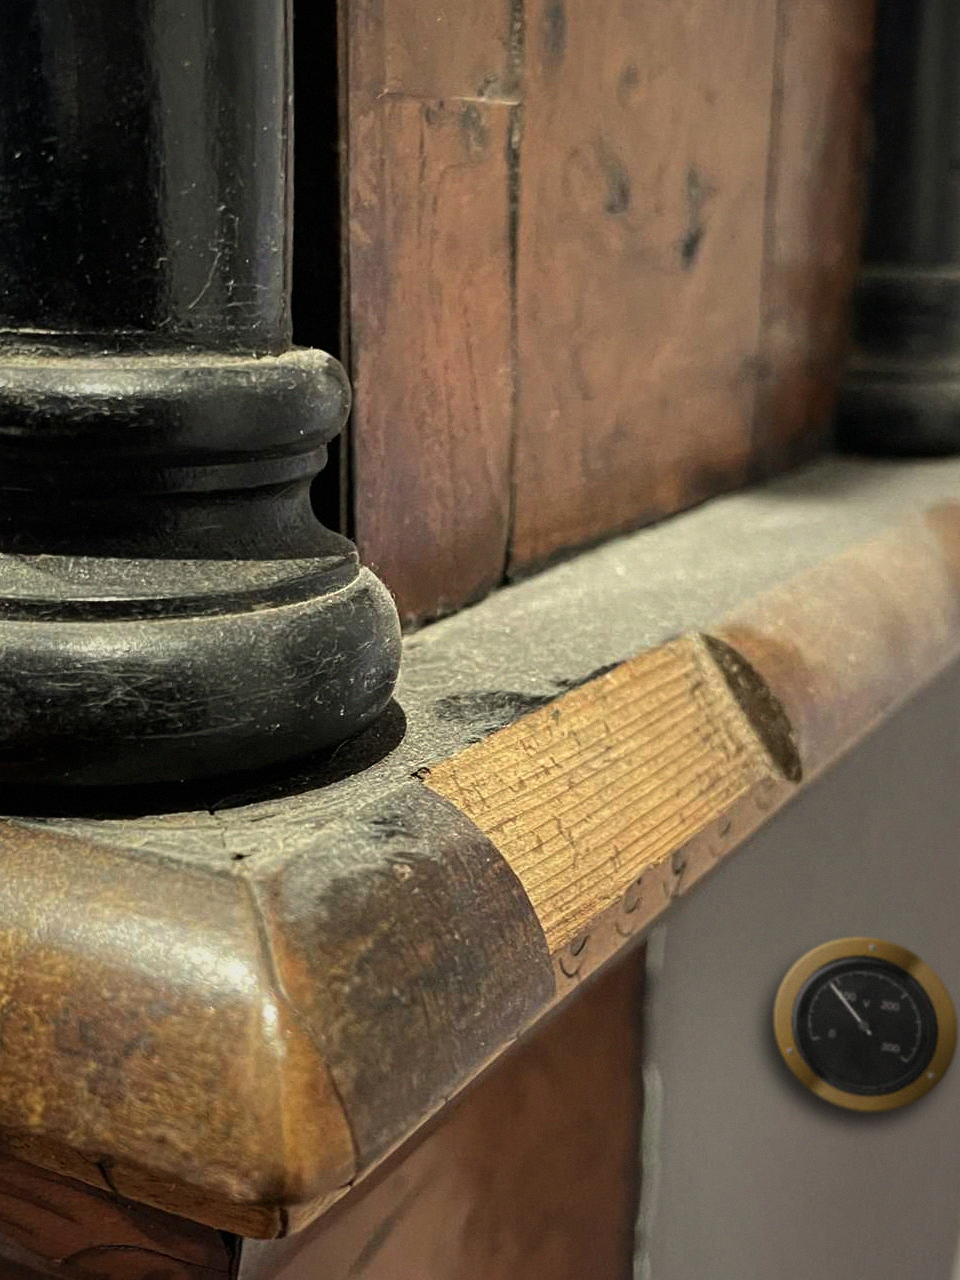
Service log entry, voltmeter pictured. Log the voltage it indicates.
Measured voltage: 90 V
